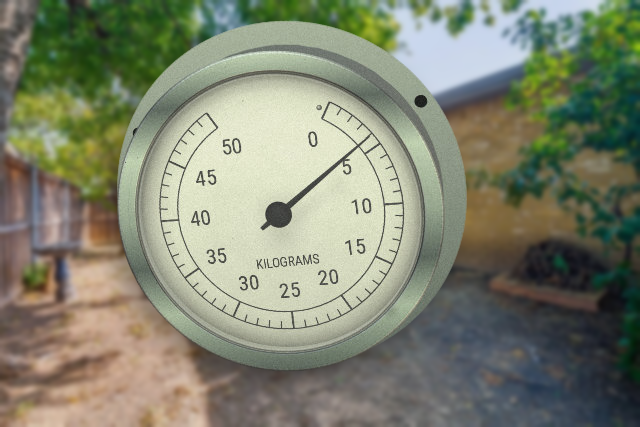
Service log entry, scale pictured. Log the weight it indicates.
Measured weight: 4 kg
